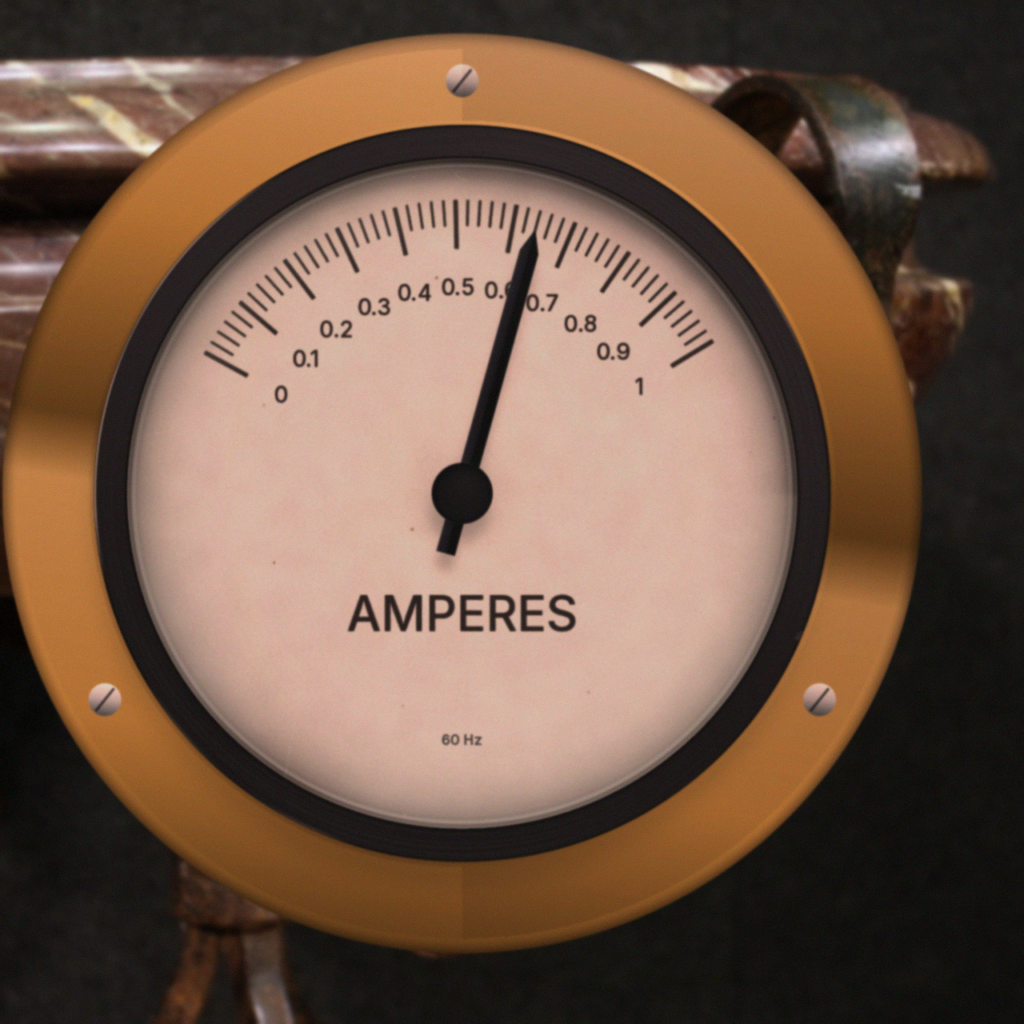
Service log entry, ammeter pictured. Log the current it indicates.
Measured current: 0.64 A
